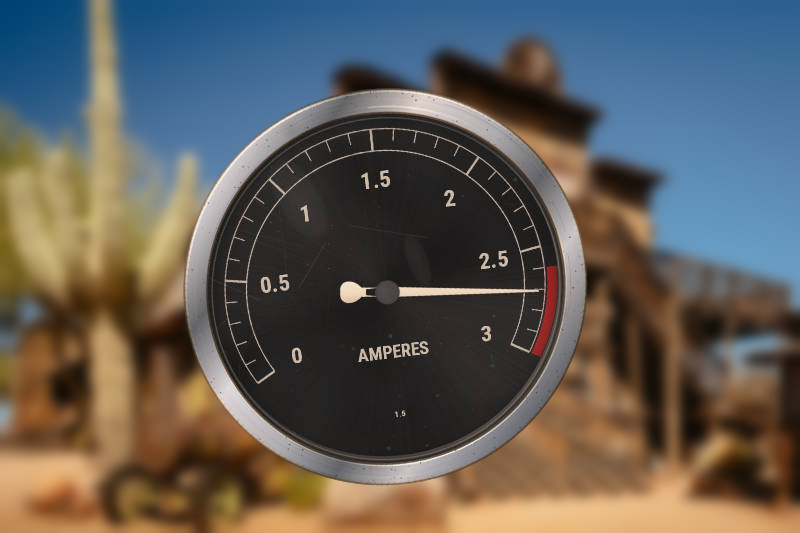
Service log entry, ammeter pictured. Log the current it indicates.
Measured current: 2.7 A
